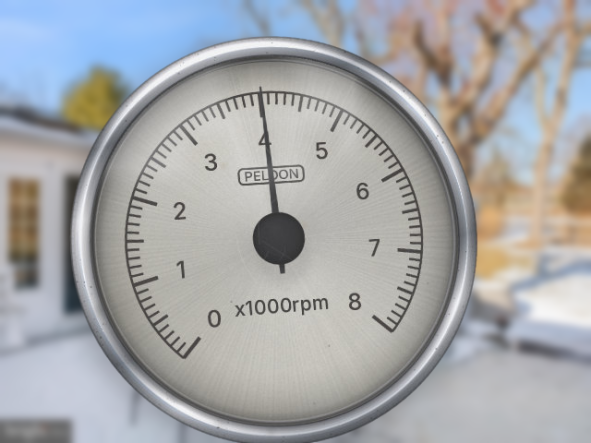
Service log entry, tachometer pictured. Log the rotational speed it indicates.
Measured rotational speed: 4000 rpm
